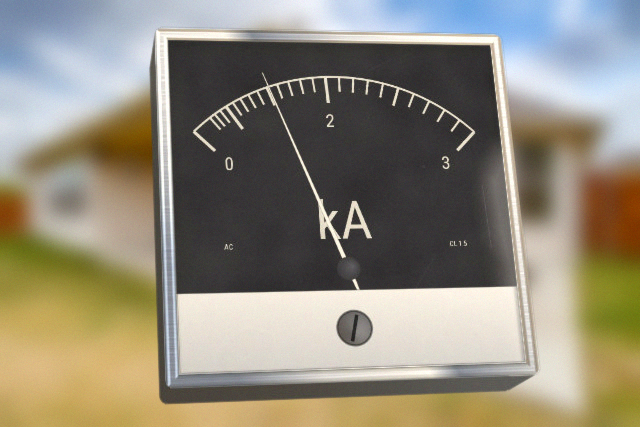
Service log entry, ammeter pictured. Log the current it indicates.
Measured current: 1.5 kA
